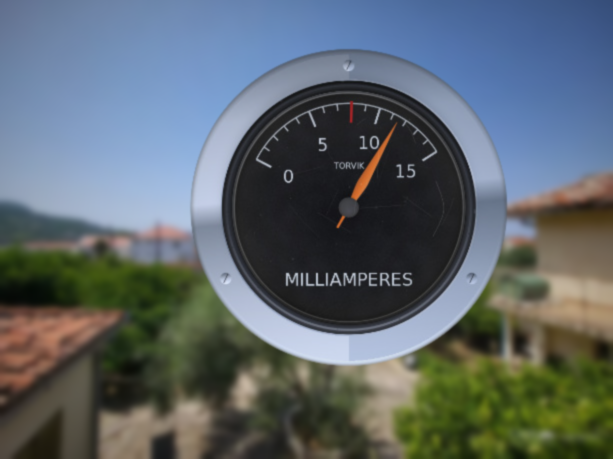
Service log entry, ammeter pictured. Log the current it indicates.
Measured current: 11.5 mA
